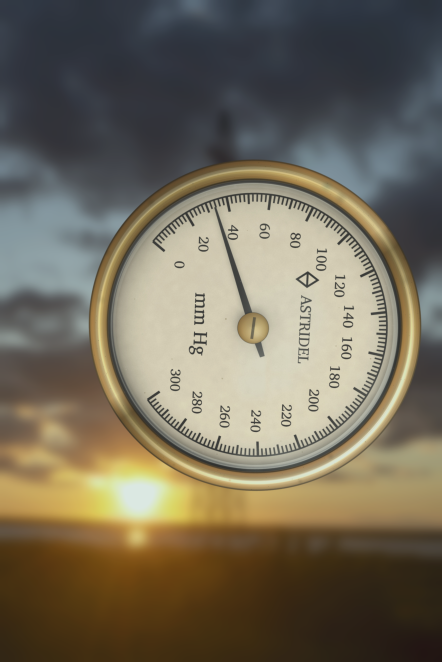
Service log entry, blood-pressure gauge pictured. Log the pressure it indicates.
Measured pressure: 34 mmHg
